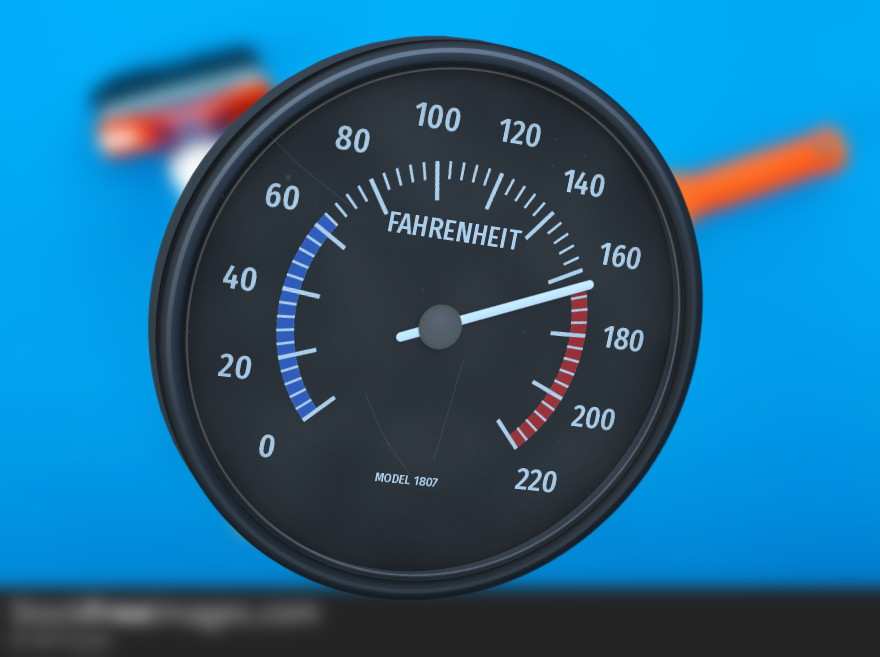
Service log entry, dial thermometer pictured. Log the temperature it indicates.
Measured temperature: 164 °F
